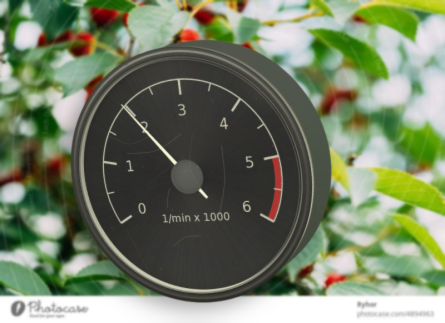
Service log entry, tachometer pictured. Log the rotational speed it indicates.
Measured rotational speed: 2000 rpm
